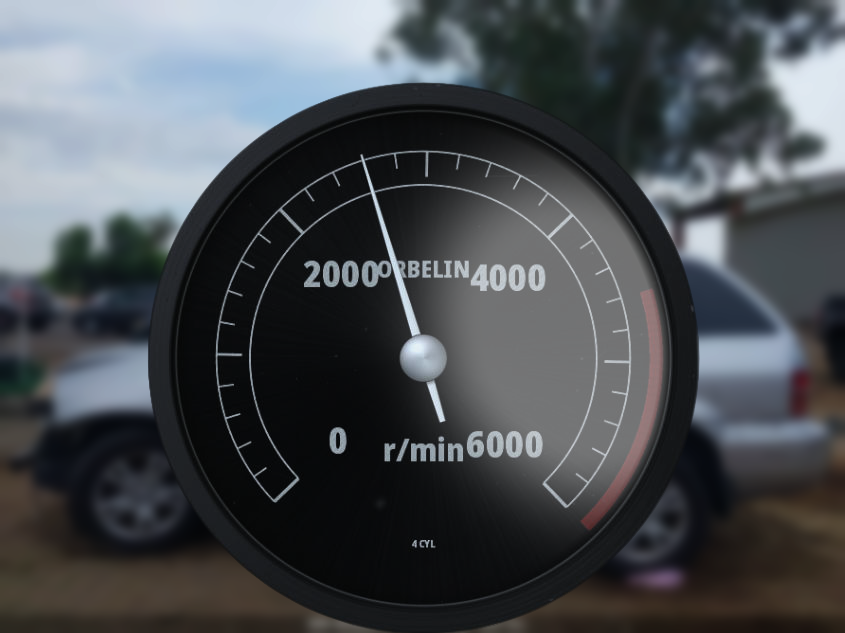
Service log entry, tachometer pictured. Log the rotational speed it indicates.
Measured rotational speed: 2600 rpm
